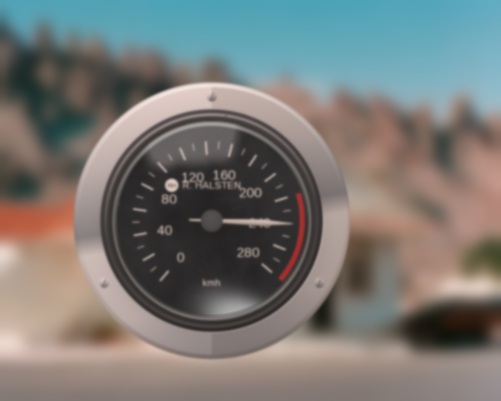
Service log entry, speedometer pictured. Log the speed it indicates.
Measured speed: 240 km/h
